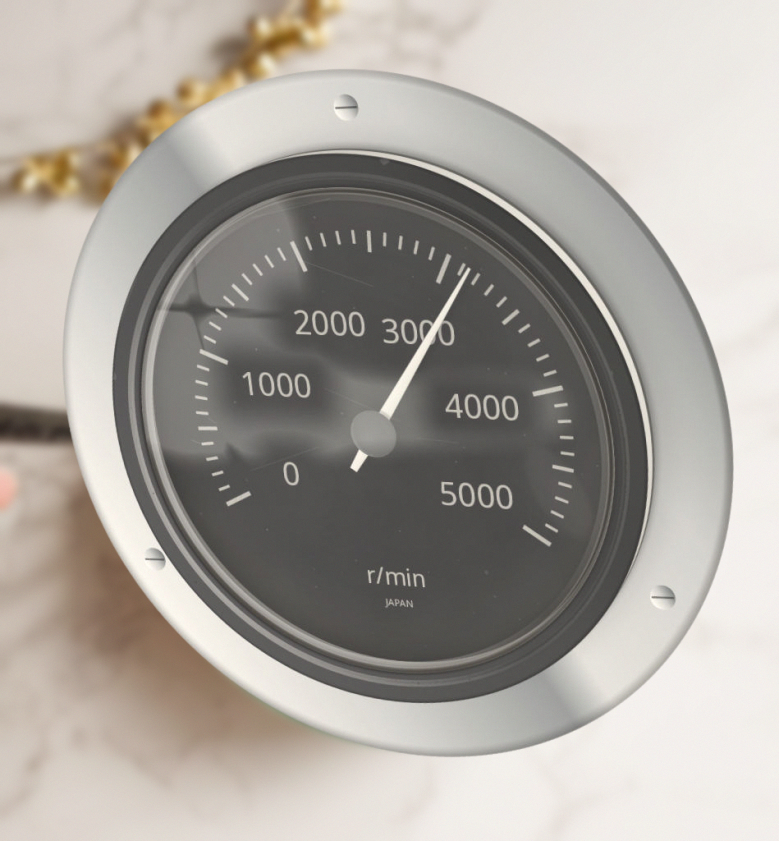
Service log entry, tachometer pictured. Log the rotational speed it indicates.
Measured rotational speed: 3150 rpm
